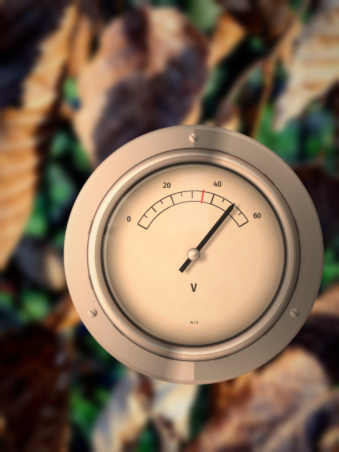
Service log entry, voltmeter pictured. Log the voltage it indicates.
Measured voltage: 50 V
